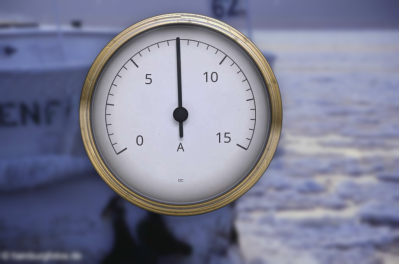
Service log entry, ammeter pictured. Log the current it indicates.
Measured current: 7.5 A
